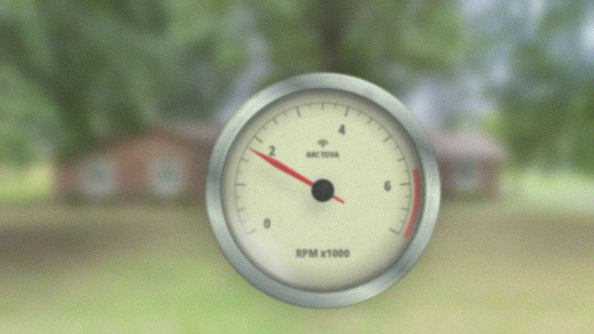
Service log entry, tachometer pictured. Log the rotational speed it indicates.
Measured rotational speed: 1750 rpm
